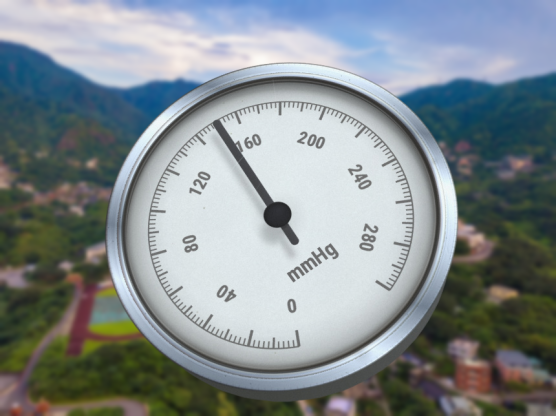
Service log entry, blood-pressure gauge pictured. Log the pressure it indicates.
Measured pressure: 150 mmHg
